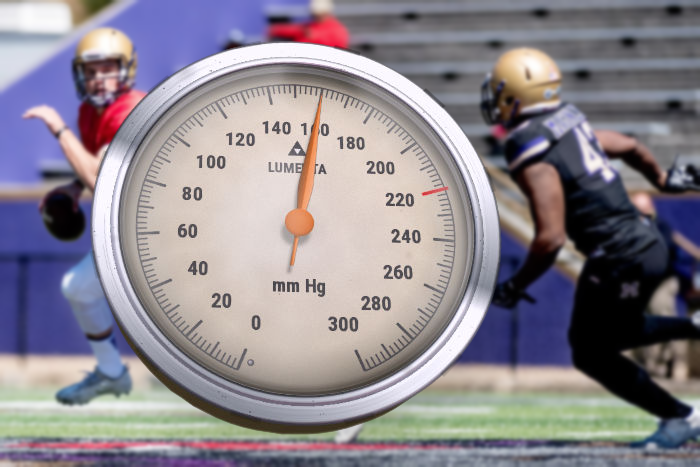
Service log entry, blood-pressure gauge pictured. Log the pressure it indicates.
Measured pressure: 160 mmHg
